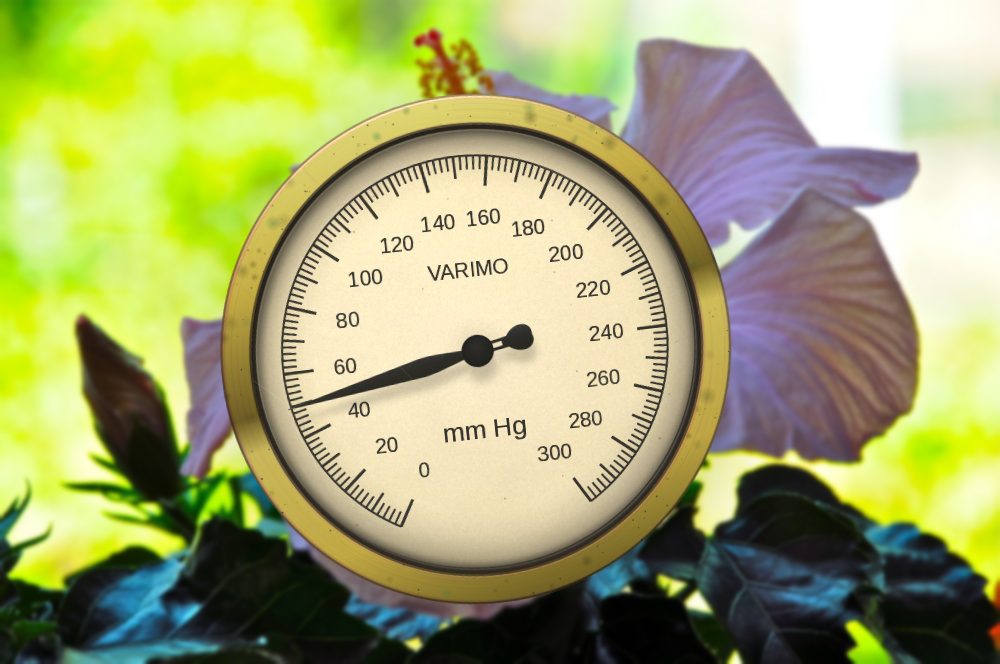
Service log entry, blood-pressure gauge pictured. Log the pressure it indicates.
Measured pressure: 50 mmHg
